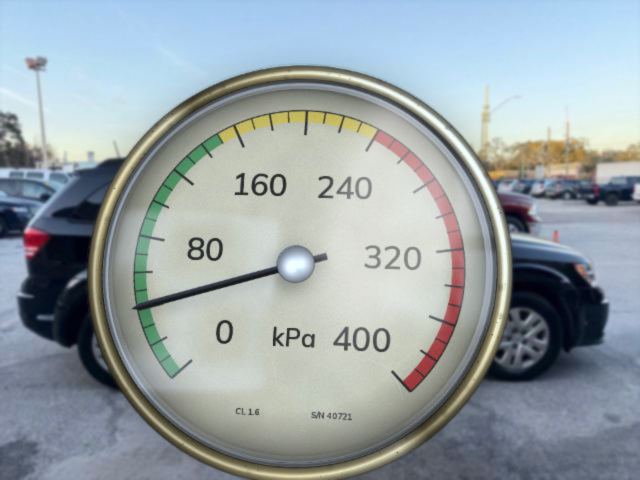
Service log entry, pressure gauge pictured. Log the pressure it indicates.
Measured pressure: 40 kPa
